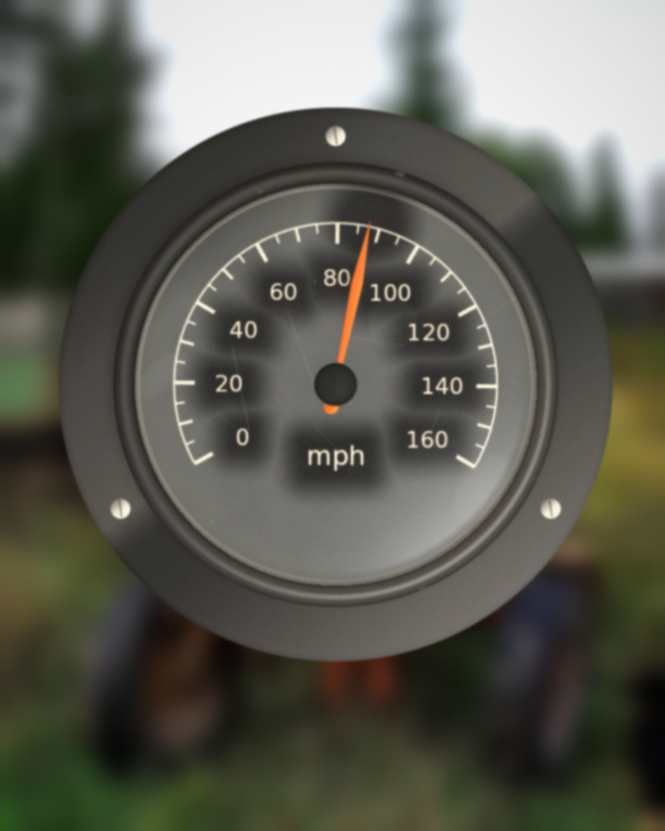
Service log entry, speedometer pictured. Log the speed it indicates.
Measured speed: 87.5 mph
